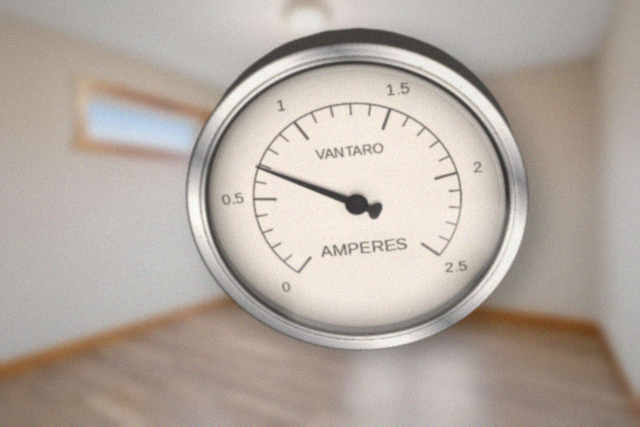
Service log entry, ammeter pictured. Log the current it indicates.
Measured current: 0.7 A
